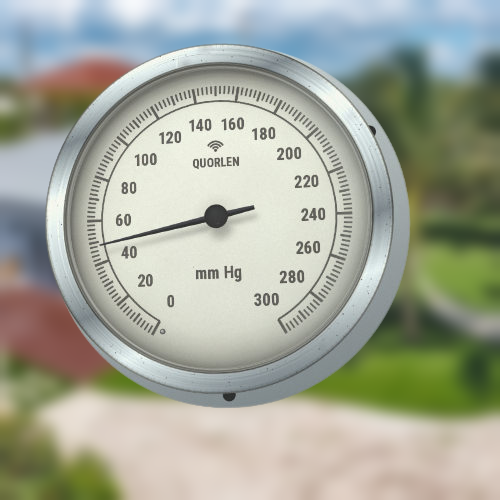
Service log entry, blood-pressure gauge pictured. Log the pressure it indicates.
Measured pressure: 48 mmHg
